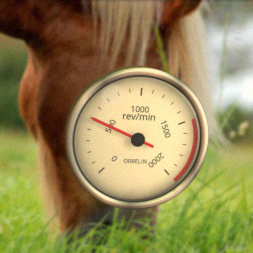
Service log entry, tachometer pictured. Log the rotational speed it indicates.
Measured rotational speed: 500 rpm
